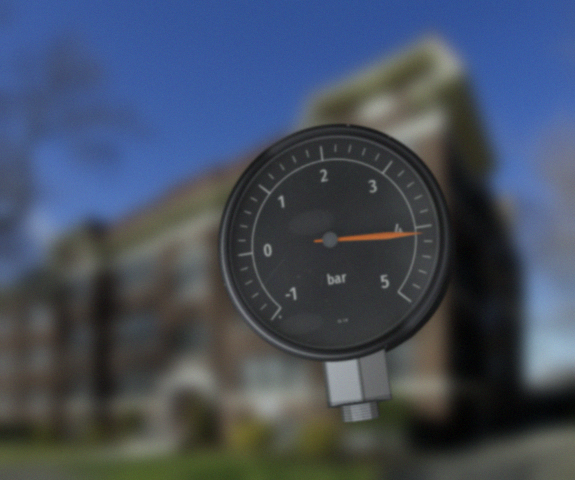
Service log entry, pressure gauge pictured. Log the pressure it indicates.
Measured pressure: 4.1 bar
